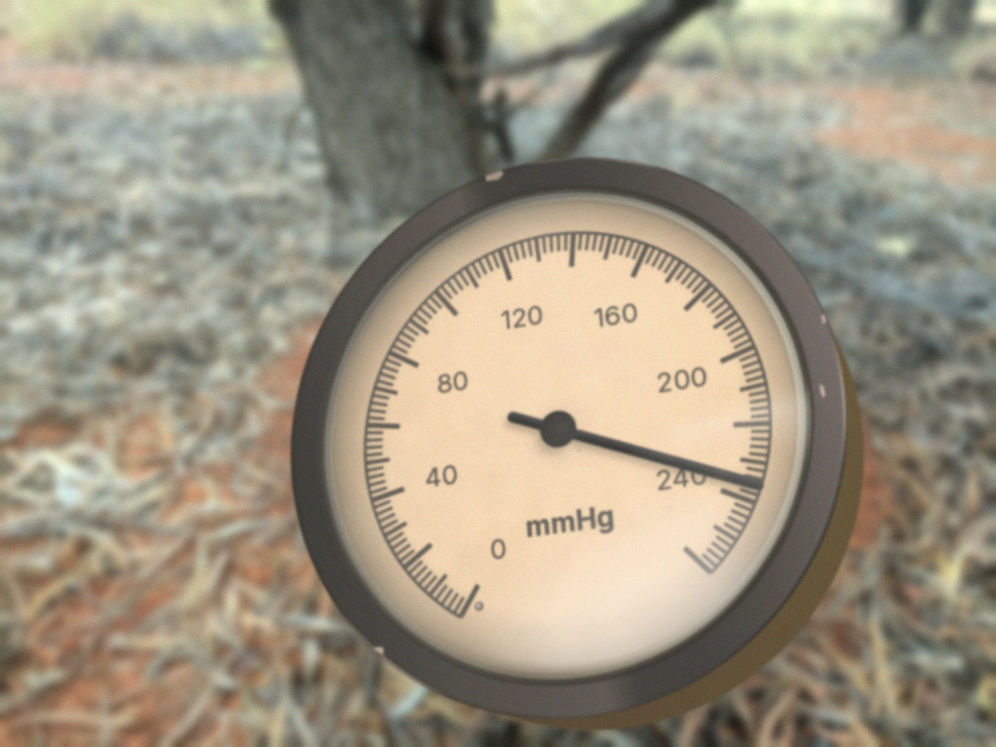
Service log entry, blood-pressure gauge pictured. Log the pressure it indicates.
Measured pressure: 236 mmHg
